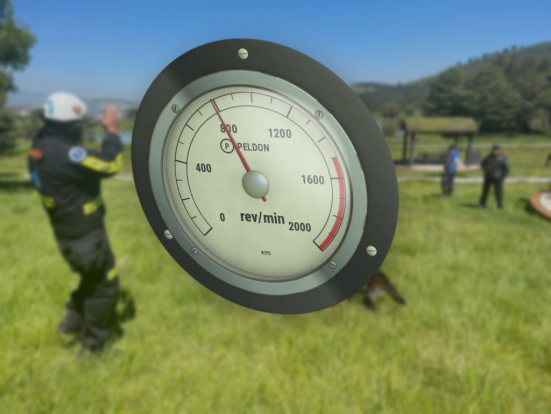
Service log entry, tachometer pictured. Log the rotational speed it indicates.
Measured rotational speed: 800 rpm
